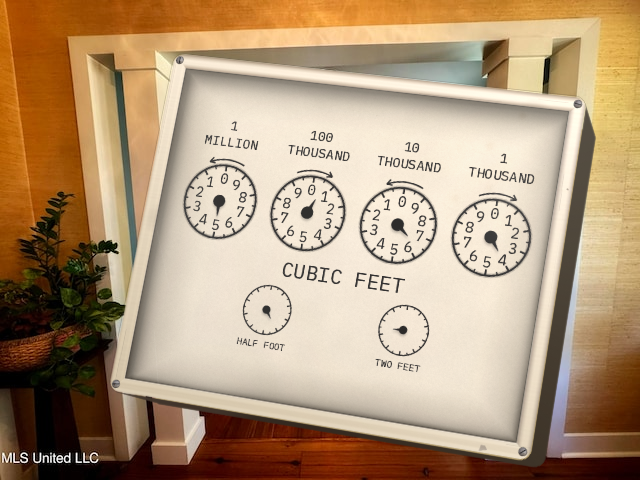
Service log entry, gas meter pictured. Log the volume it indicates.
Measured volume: 506400 ft³
